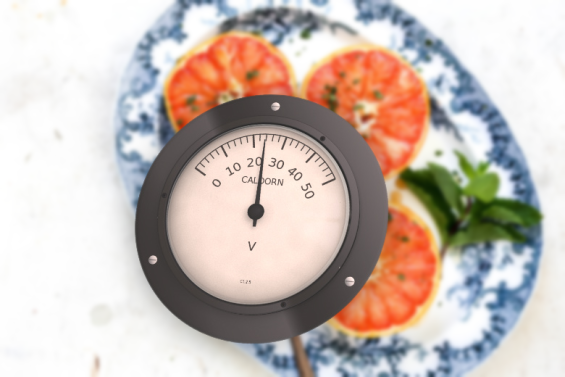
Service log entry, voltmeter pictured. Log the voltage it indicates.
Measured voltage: 24 V
